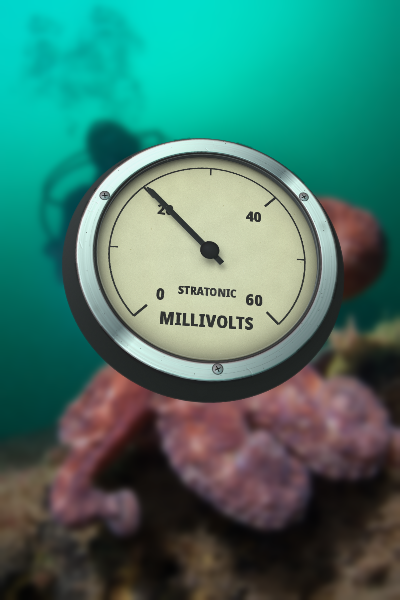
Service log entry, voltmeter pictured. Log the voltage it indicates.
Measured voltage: 20 mV
